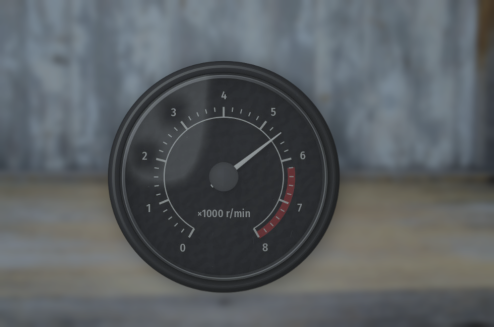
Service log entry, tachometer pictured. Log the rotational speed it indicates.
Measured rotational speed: 5400 rpm
